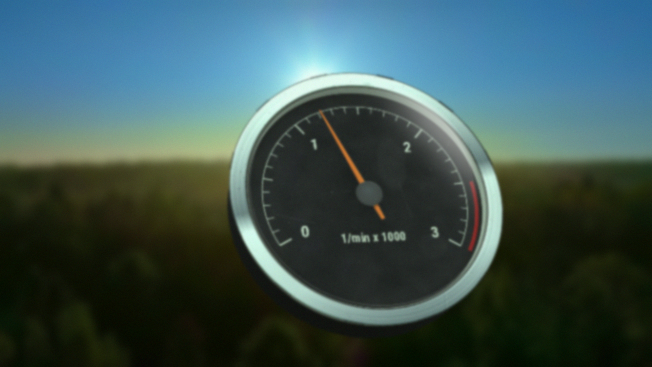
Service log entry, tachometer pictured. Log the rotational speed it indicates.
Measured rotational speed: 1200 rpm
